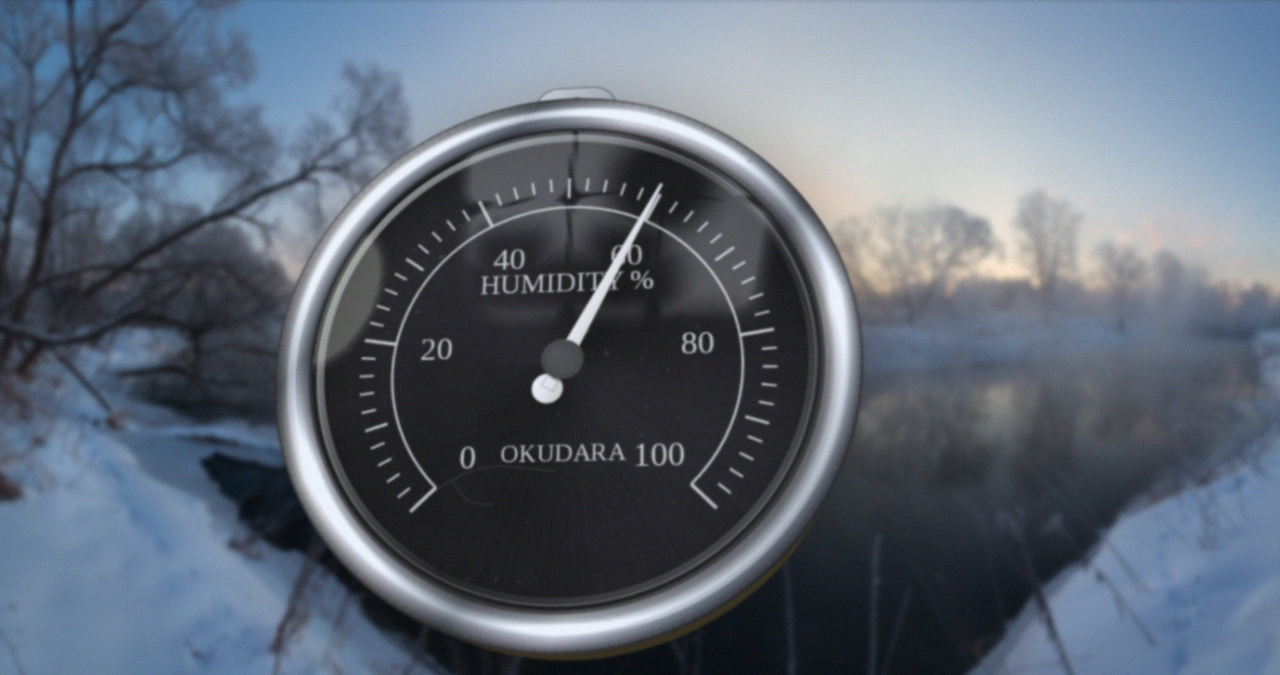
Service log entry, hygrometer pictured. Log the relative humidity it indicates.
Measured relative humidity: 60 %
